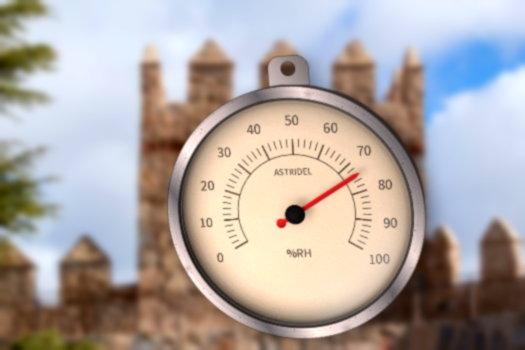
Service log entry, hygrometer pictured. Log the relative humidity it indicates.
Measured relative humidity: 74 %
